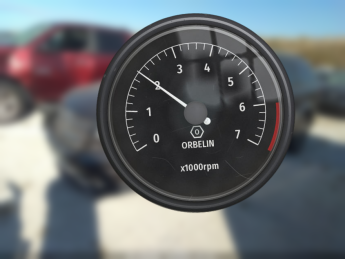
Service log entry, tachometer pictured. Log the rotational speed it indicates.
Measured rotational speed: 2000 rpm
